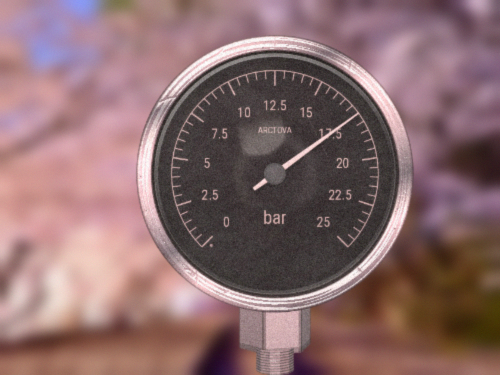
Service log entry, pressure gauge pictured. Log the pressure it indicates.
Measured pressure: 17.5 bar
